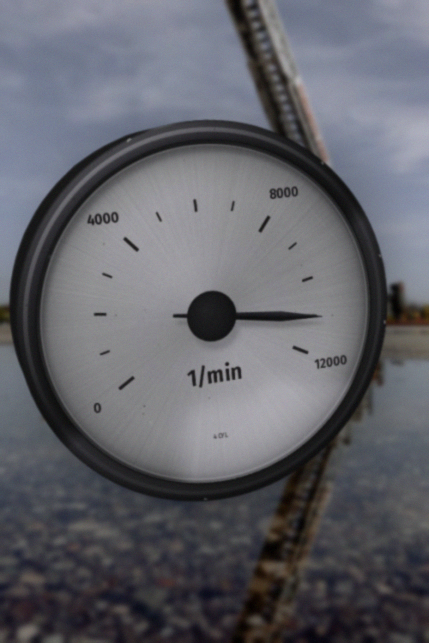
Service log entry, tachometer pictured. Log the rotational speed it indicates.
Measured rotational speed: 11000 rpm
